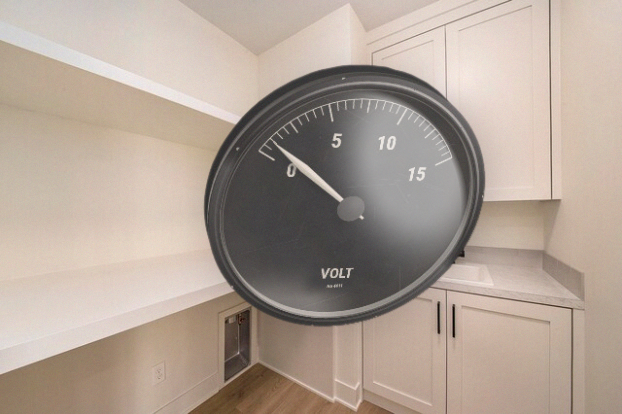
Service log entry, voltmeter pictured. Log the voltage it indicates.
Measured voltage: 1 V
